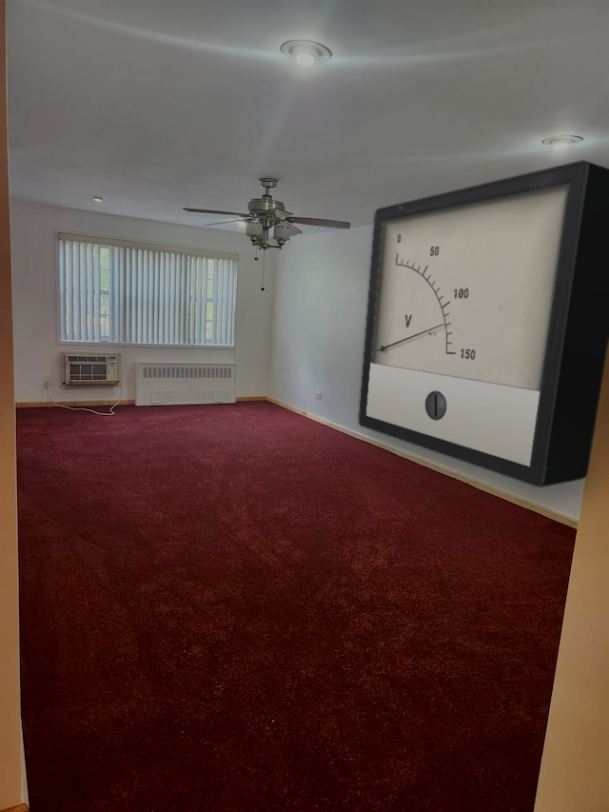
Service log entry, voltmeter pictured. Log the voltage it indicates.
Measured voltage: 120 V
